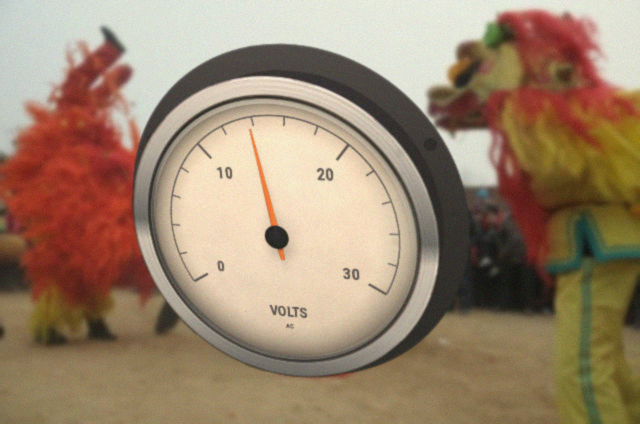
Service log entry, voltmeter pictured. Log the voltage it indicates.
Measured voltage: 14 V
